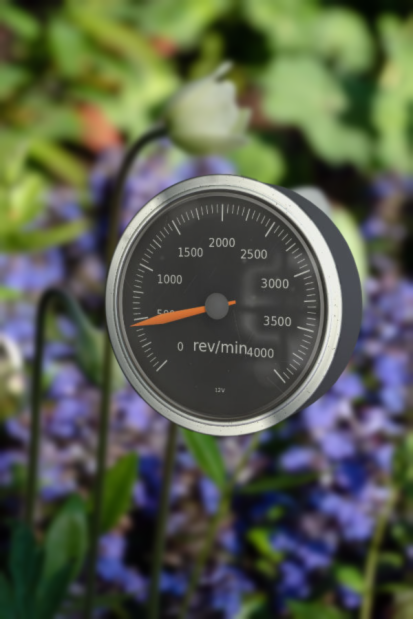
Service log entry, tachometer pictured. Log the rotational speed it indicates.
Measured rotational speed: 450 rpm
